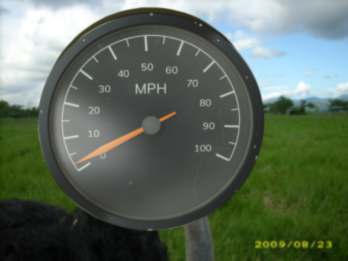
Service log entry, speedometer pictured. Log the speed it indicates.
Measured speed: 2.5 mph
